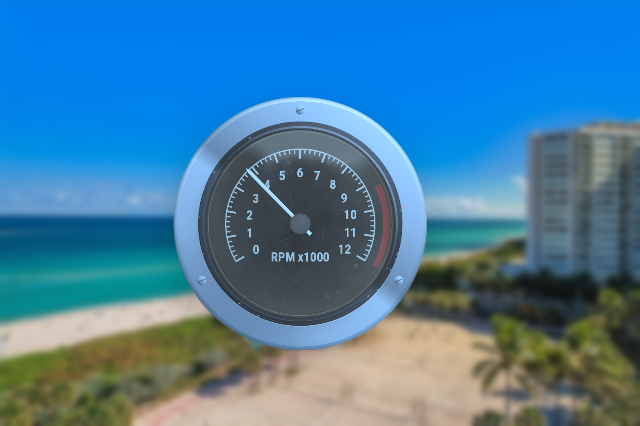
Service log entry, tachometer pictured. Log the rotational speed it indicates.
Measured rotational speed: 3800 rpm
